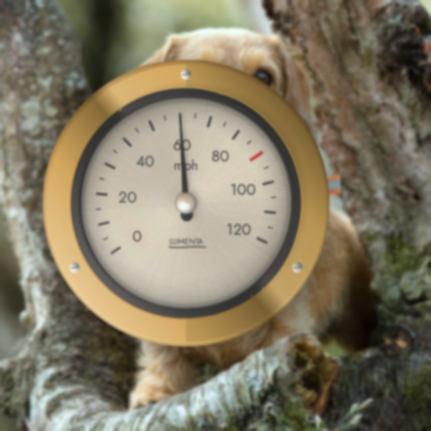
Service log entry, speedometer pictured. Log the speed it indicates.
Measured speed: 60 mph
